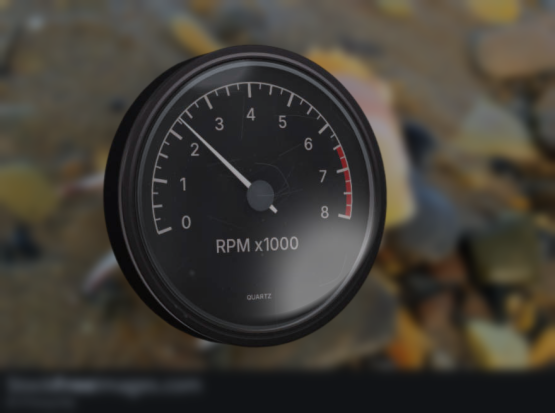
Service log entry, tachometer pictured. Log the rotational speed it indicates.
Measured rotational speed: 2250 rpm
